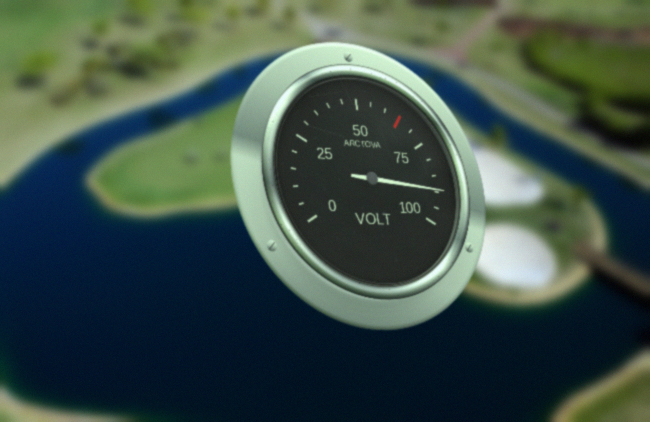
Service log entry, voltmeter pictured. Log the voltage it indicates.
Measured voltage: 90 V
